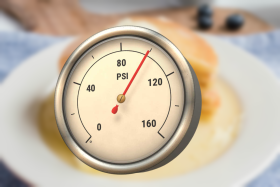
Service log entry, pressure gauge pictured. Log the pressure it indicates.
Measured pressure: 100 psi
